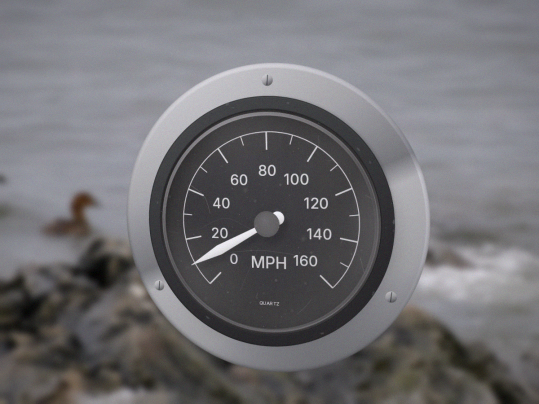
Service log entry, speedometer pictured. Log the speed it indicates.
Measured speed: 10 mph
